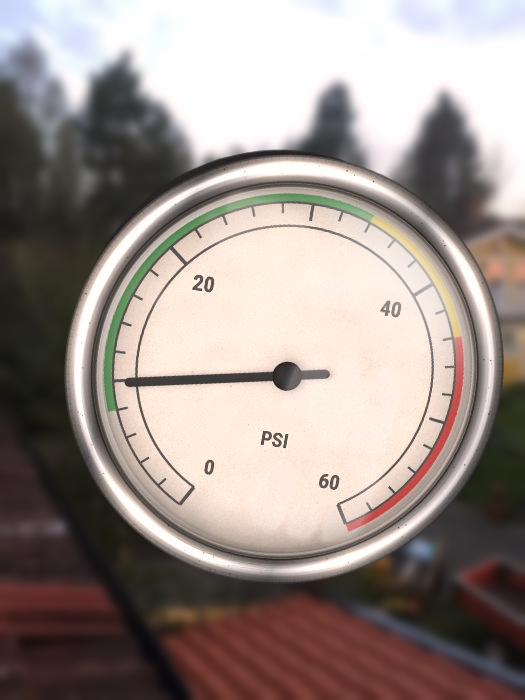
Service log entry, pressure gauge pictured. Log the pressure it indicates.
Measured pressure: 10 psi
